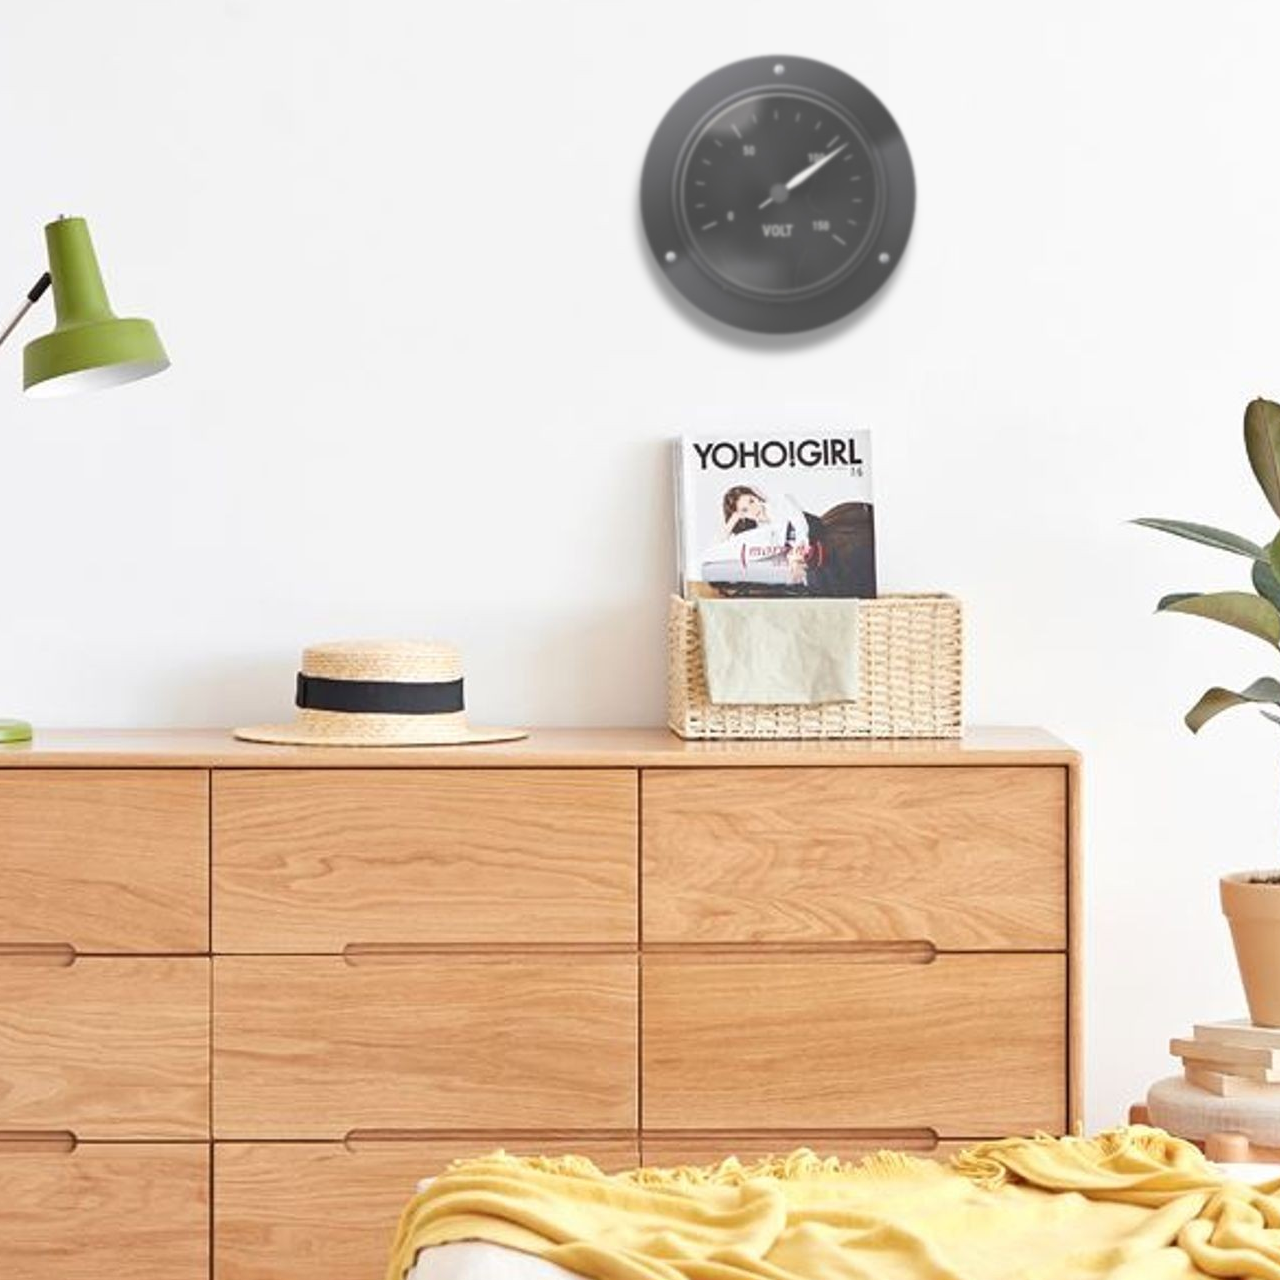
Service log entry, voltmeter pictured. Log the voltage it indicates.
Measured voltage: 105 V
